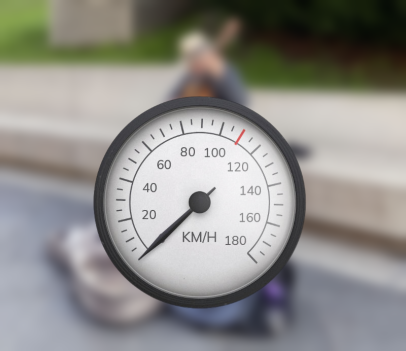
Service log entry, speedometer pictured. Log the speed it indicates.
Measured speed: 0 km/h
